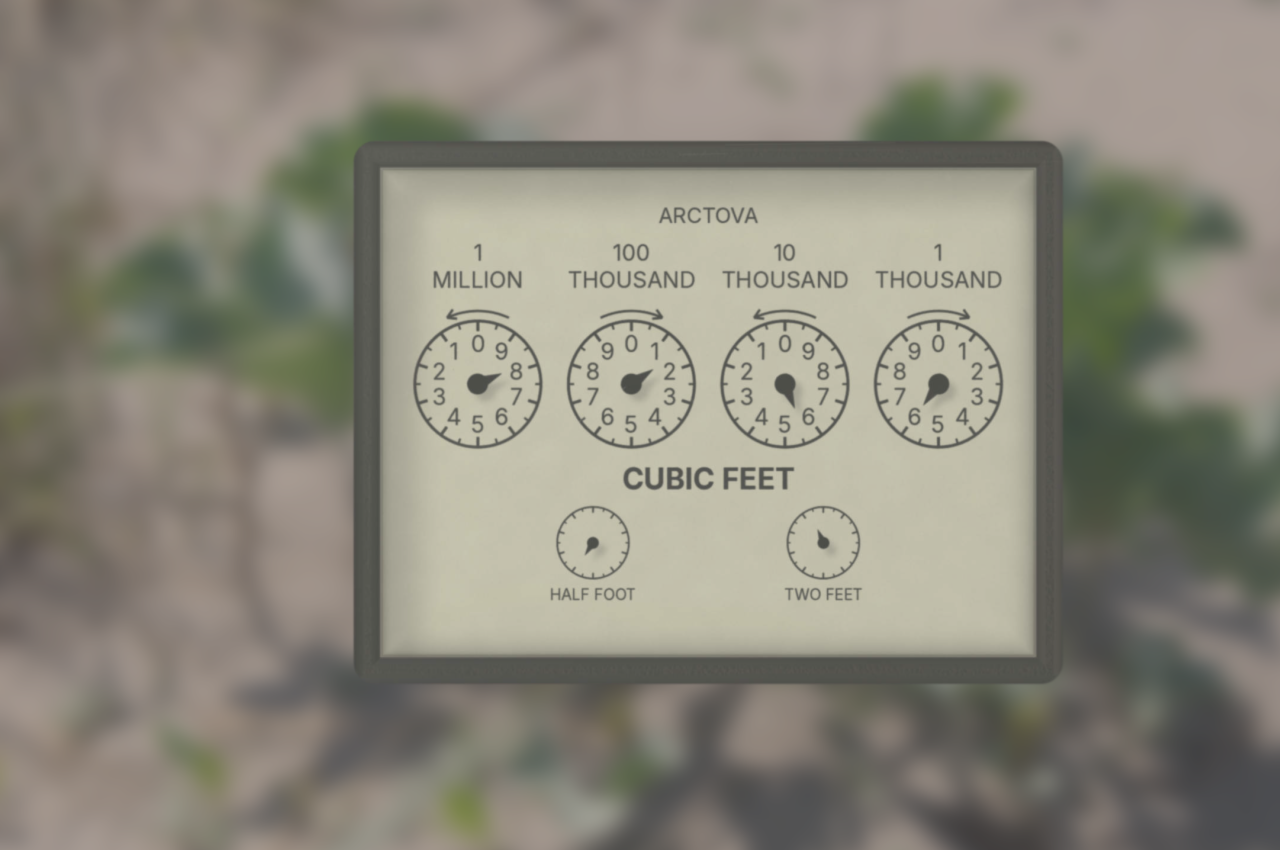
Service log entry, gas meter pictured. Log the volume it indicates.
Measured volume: 815600 ft³
